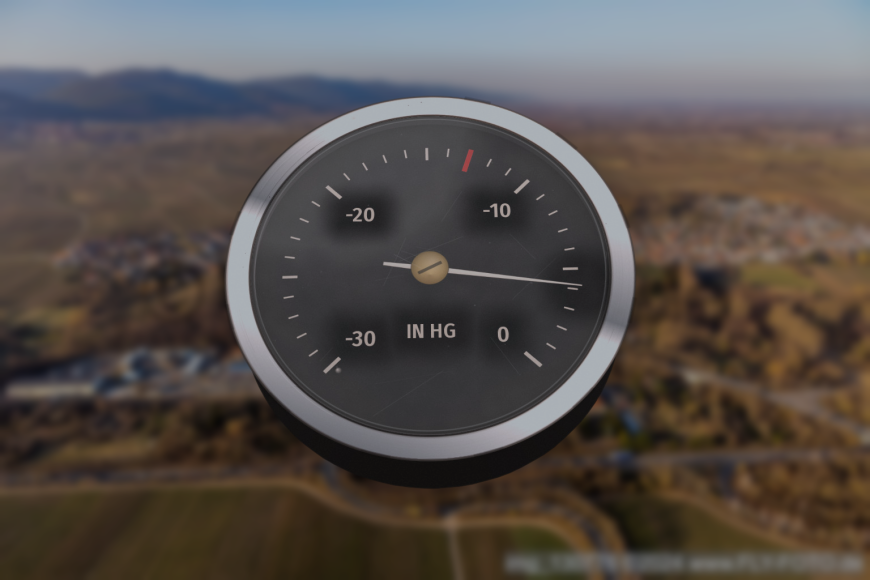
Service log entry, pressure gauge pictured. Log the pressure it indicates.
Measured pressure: -4 inHg
